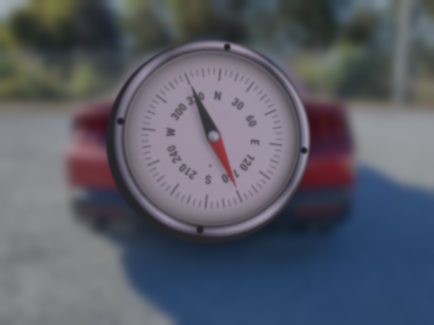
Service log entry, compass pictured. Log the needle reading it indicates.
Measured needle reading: 150 °
